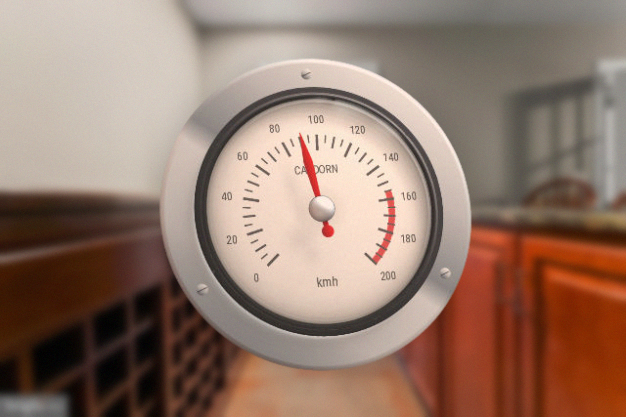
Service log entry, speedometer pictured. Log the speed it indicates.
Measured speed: 90 km/h
